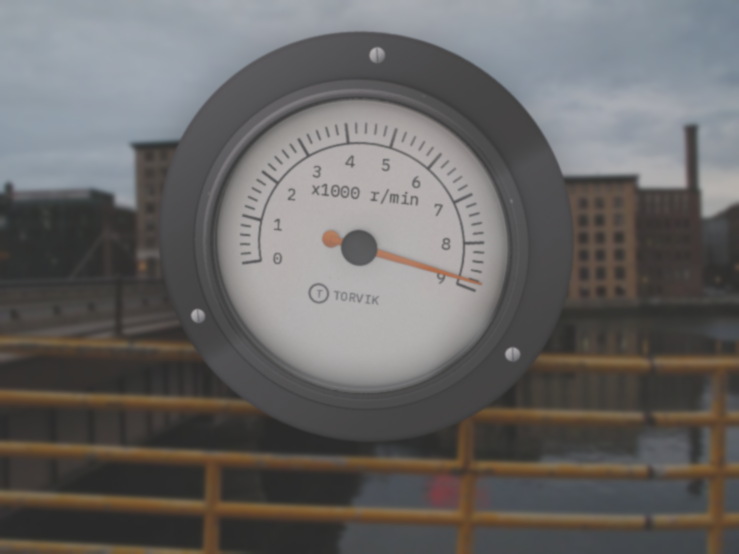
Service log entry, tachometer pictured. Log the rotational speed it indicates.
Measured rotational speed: 8800 rpm
